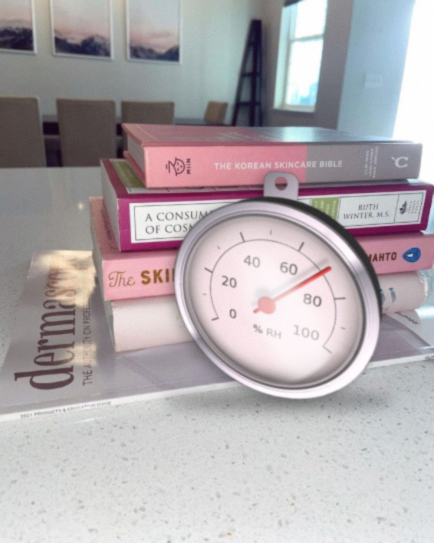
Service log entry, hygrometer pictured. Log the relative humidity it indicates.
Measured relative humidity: 70 %
